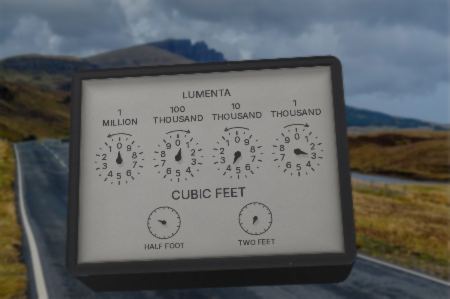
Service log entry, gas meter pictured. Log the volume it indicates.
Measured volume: 4300 ft³
